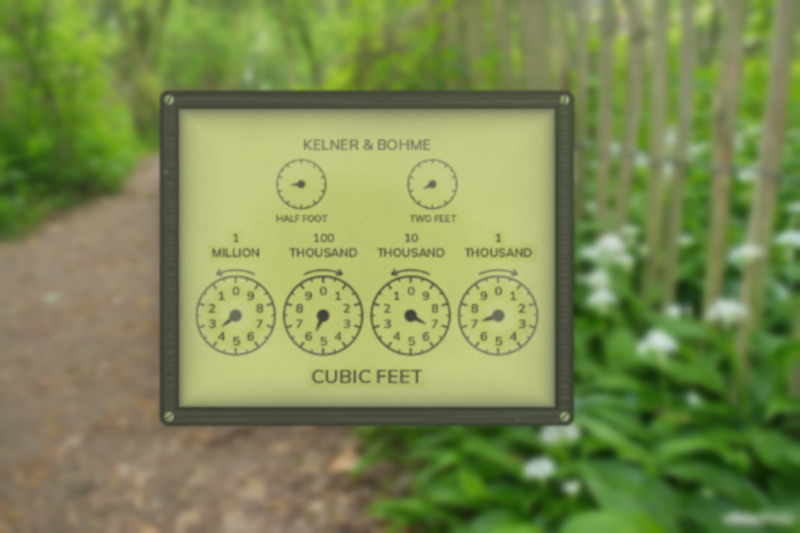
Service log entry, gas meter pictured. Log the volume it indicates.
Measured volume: 356700 ft³
